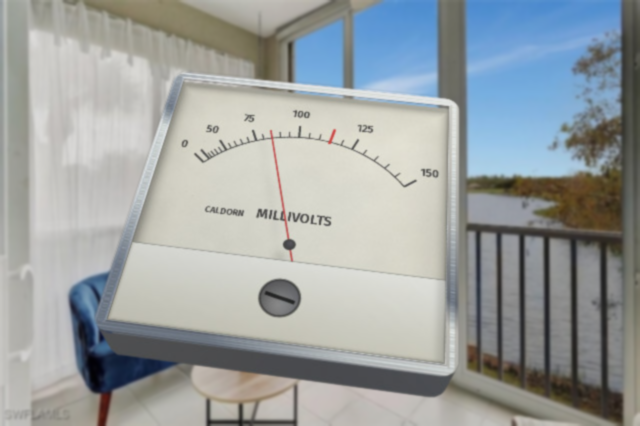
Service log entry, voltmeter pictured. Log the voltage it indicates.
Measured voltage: 85 mV
